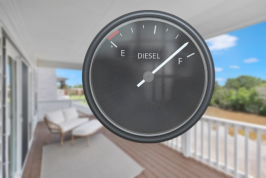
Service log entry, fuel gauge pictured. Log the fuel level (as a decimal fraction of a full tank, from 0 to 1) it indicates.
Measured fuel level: 0.875
